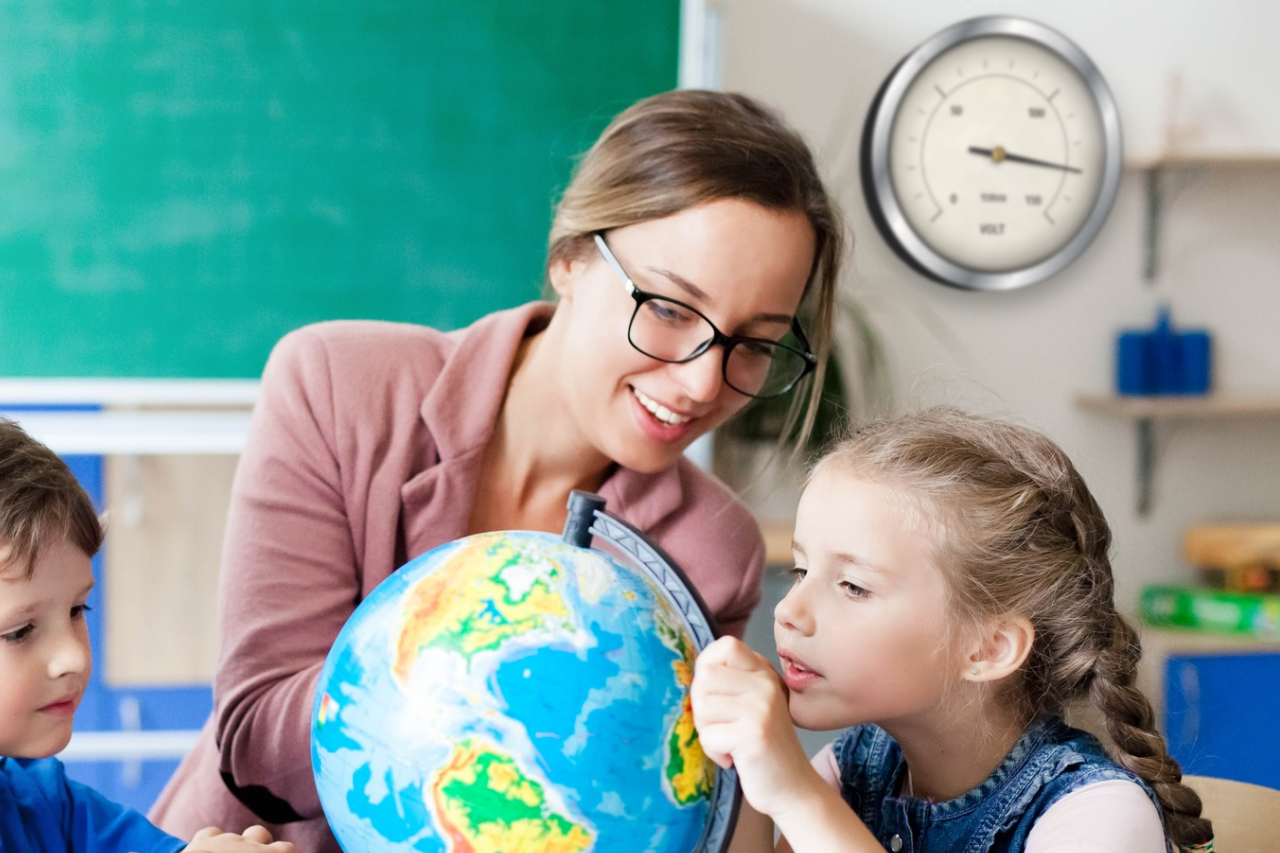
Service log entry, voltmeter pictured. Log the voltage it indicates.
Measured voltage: 130 V
